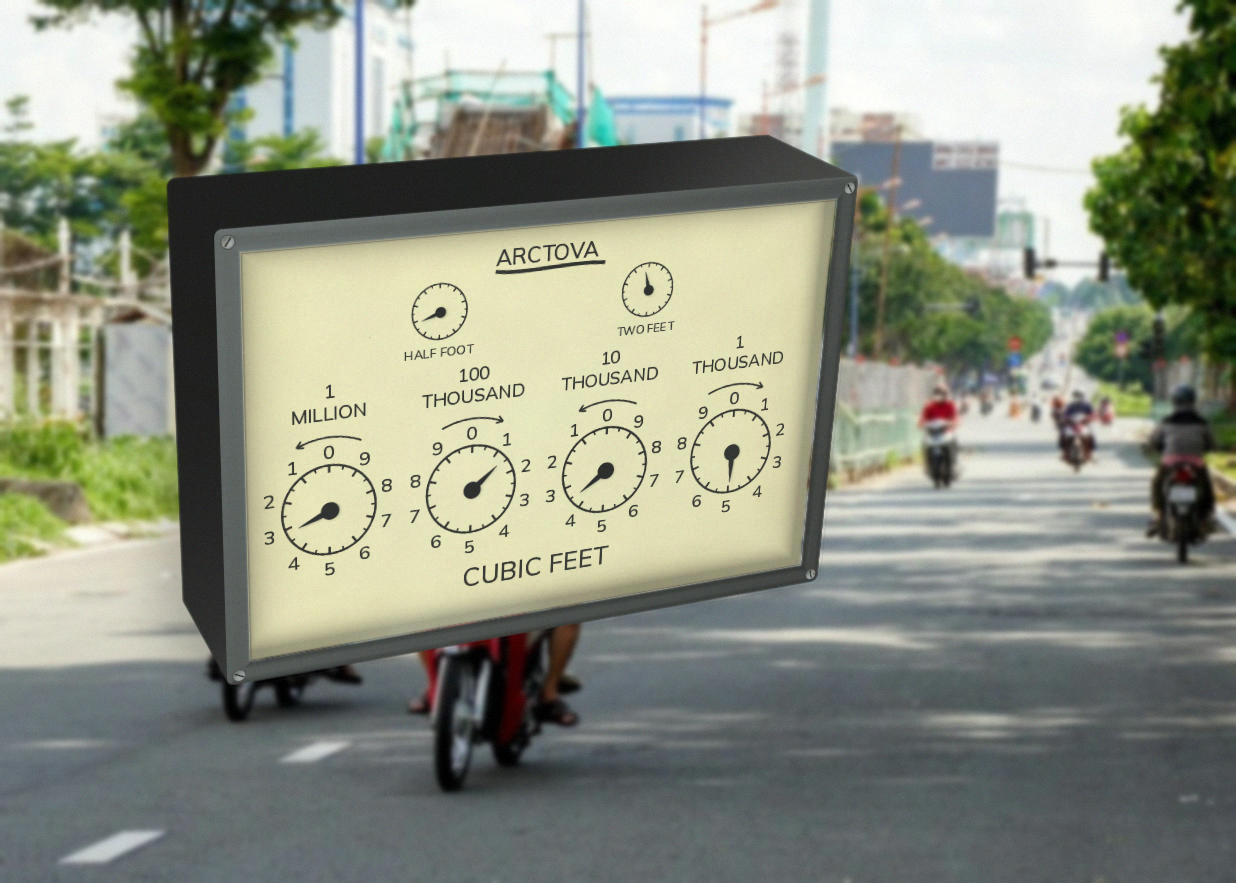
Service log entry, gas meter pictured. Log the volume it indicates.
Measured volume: 313500 ft³
